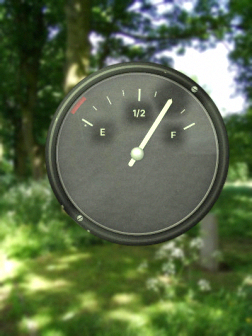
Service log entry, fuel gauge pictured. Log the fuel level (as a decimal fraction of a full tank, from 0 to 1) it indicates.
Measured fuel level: 0.75
